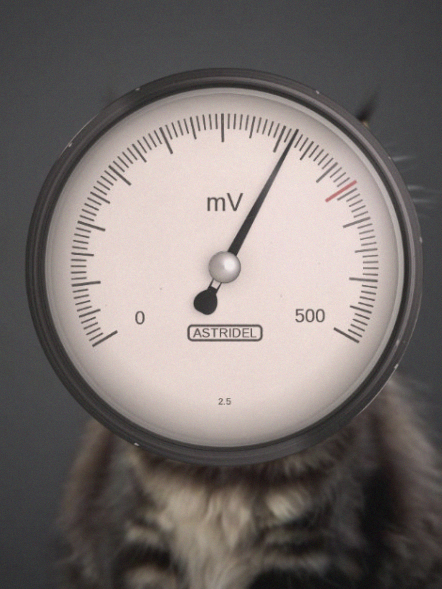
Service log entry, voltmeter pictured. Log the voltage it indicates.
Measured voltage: 310 mV
